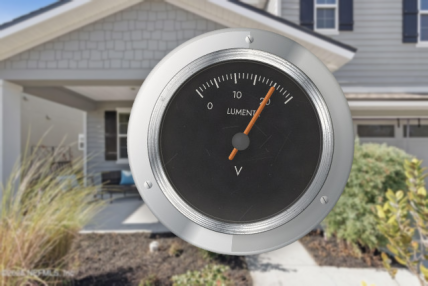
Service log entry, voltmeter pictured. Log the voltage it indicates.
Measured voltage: 20 V
